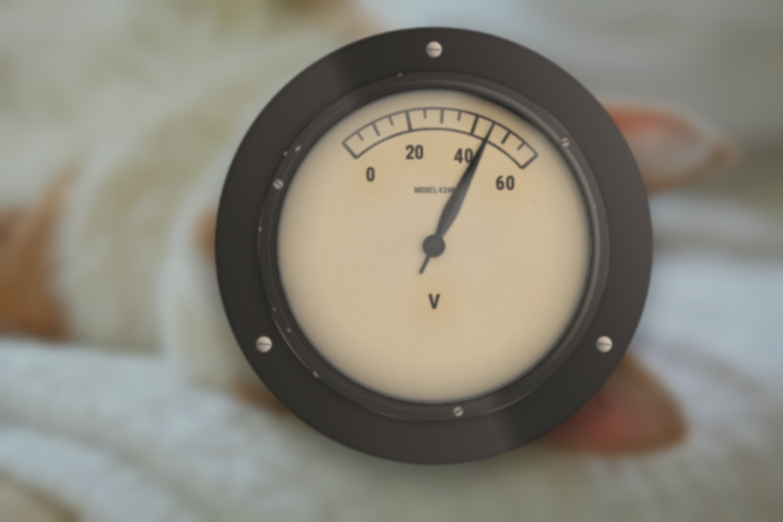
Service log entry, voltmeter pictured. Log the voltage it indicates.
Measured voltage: 45 V
